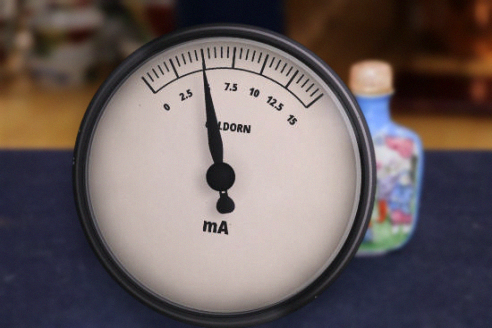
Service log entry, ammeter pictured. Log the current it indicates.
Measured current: 5 mA
